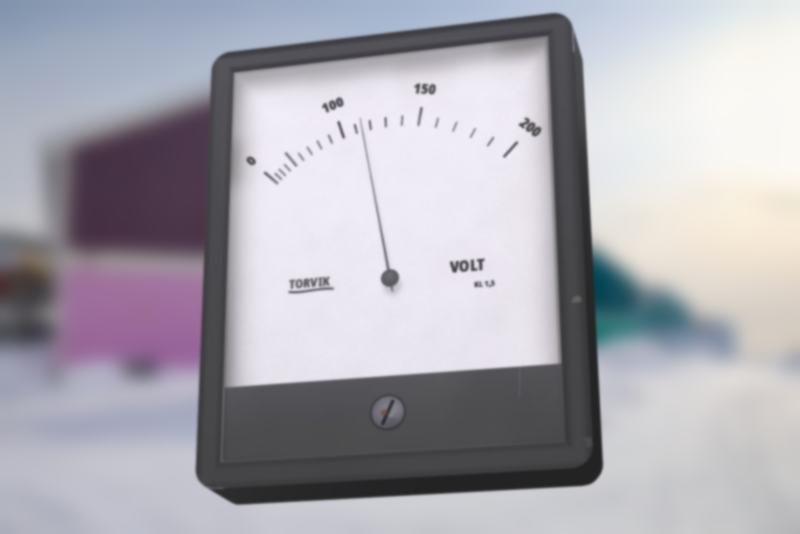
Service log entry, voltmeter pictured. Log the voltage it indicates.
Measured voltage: 115 V
